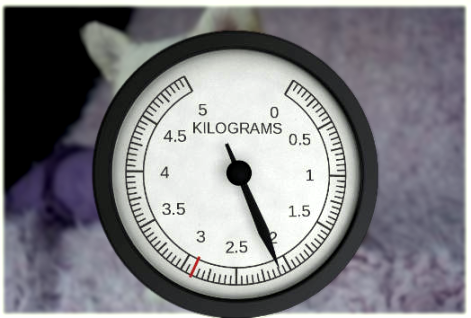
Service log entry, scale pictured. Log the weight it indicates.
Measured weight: 2.1 kg
